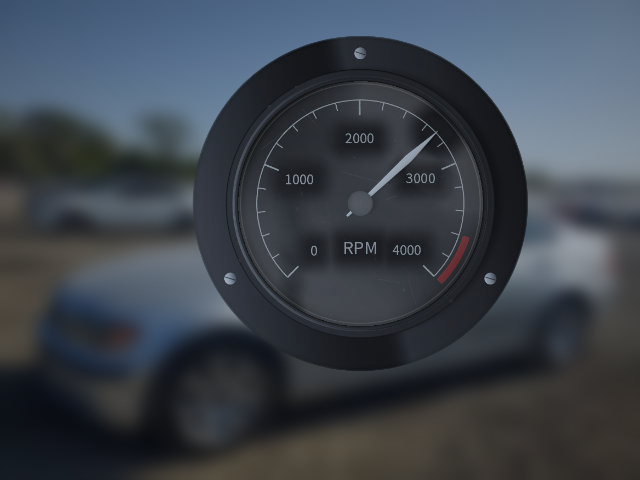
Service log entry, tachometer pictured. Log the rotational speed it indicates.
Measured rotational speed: 2700 rpm
